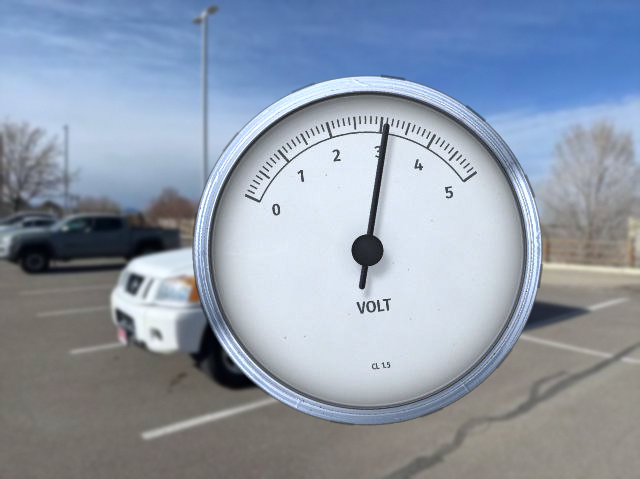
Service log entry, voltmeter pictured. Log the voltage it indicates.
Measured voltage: 3.1 V
